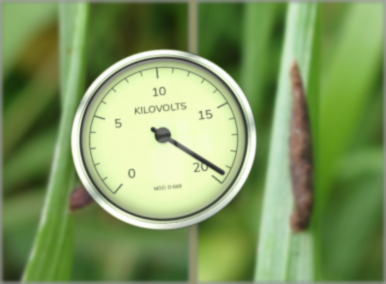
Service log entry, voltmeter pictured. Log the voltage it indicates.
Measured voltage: 19.5 kV
